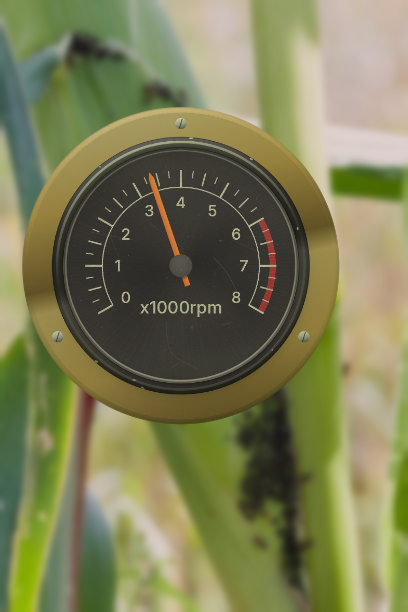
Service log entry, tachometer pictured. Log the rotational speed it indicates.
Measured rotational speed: 3375 rpm
